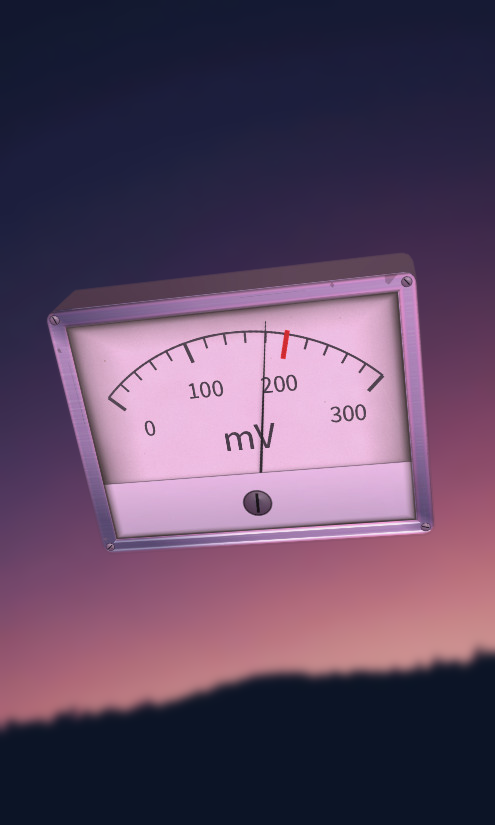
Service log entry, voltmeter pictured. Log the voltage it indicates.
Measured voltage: 180 mV
